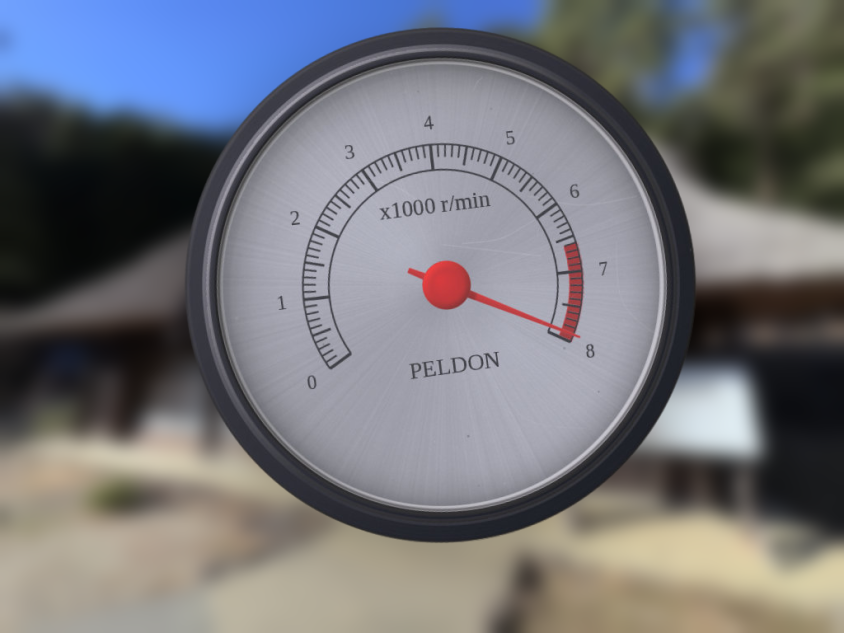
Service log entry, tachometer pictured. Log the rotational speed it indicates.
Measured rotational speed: 7900 rpm
